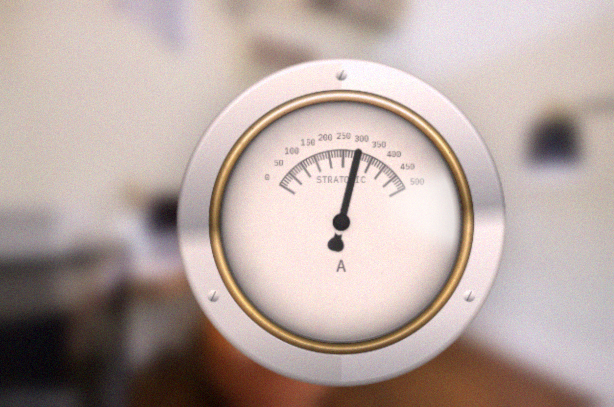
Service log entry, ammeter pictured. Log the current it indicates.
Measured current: 300 A
